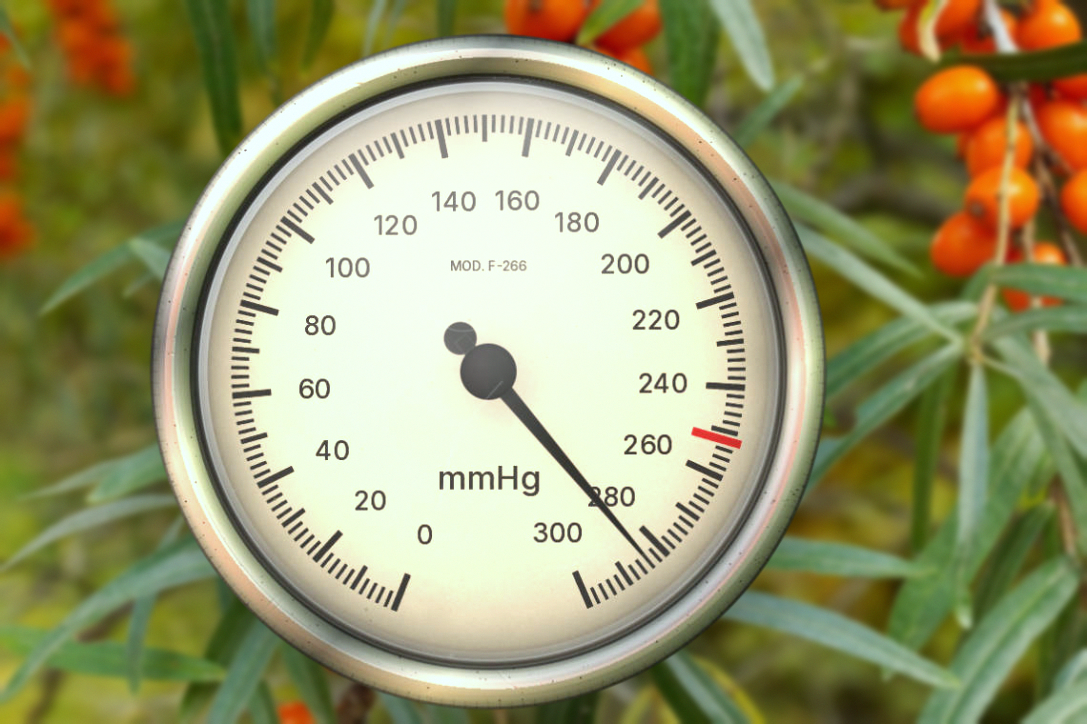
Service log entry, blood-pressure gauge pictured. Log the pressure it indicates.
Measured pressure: 284 mmHg
